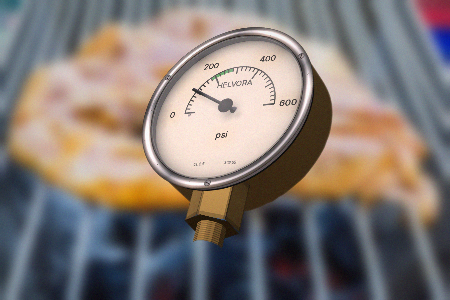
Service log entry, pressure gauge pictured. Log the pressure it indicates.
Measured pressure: 100 psi
